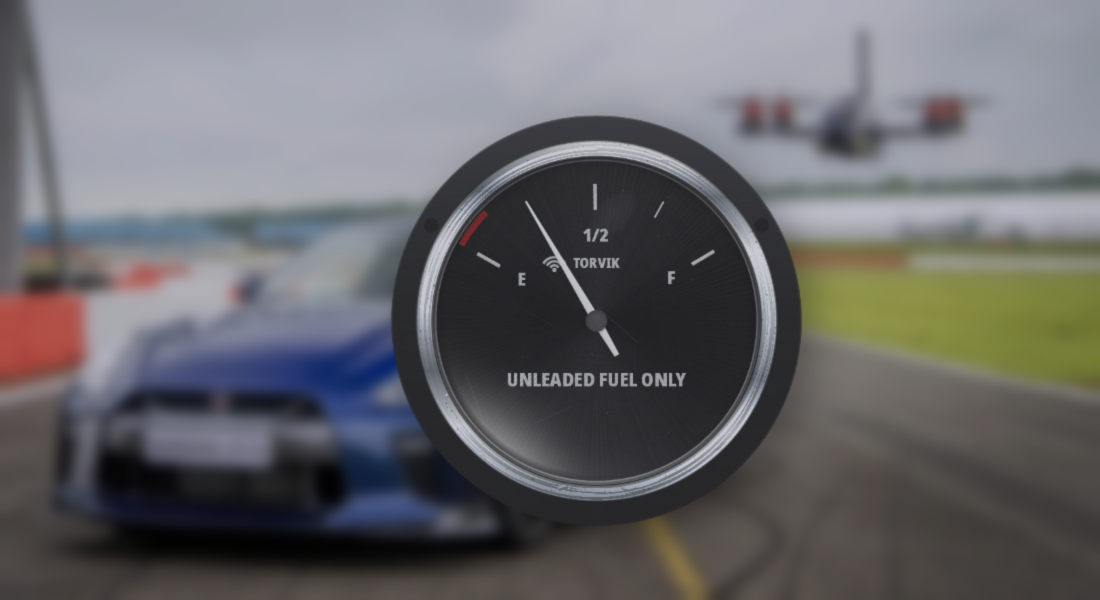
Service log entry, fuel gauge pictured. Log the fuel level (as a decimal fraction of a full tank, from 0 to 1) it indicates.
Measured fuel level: 0.25
